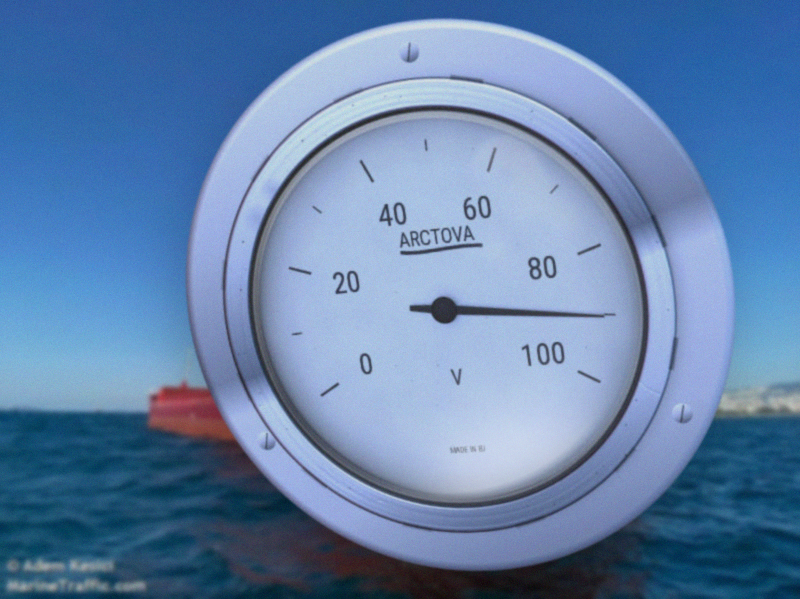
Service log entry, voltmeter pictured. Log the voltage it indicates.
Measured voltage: 90 V
